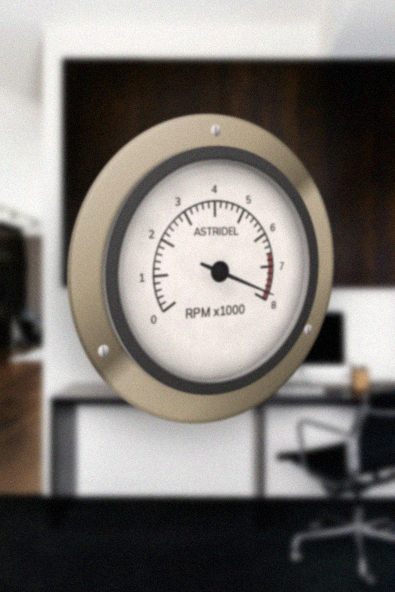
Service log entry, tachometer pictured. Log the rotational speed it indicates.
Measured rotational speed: 7800 rpm
